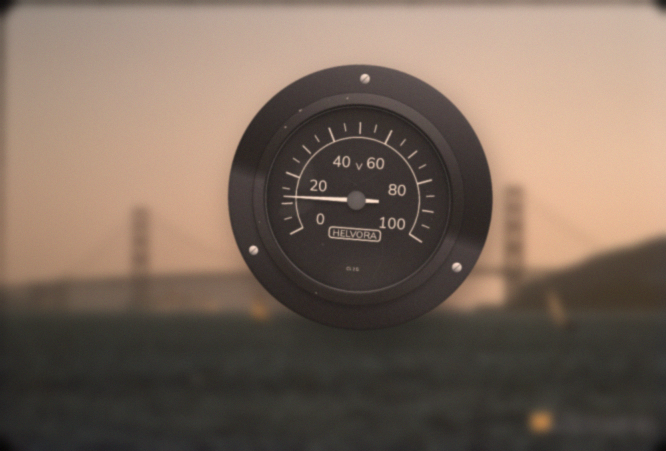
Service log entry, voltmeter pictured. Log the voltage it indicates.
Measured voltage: 12.5 V
